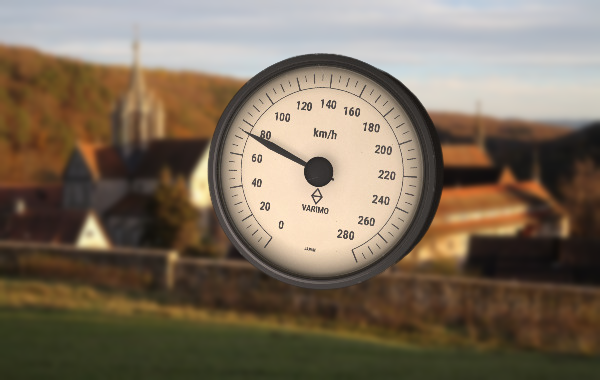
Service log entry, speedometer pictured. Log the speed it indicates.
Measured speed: 75 km/h
